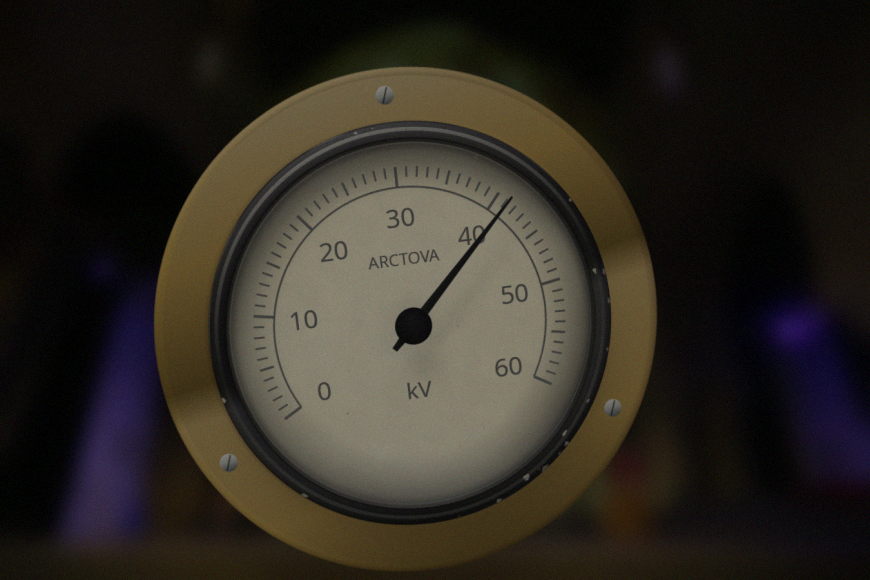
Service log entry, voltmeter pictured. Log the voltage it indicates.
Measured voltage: 41 kV
